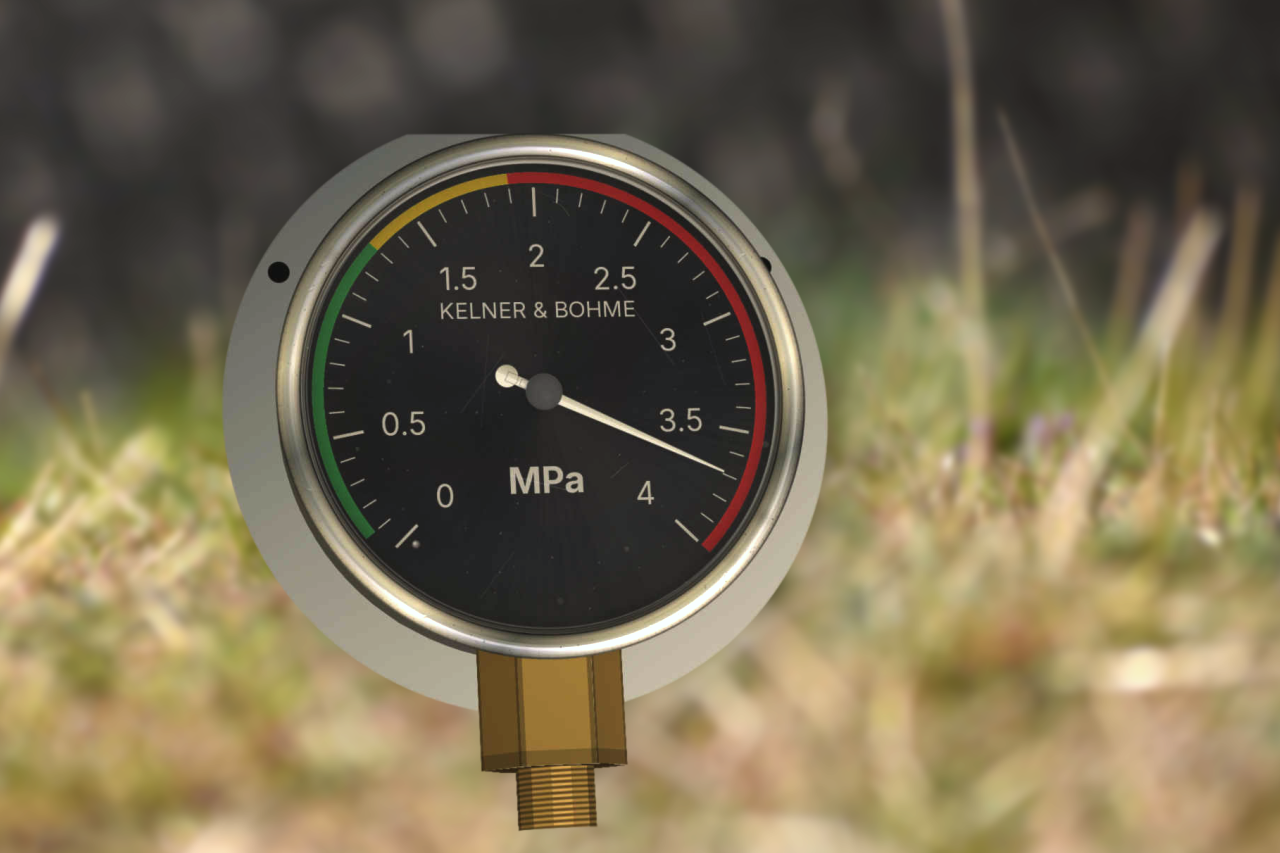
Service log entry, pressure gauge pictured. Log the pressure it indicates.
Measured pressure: 3.7 MPa
